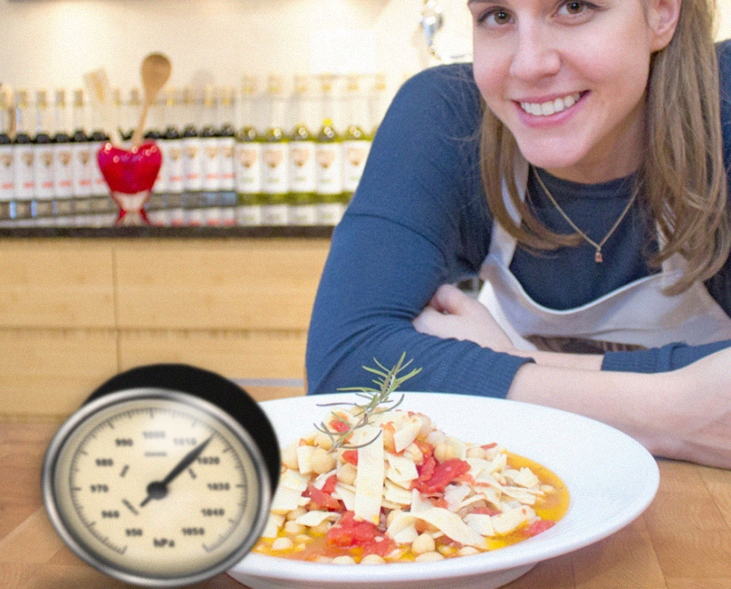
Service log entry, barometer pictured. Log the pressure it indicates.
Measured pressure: 1015 hPa
